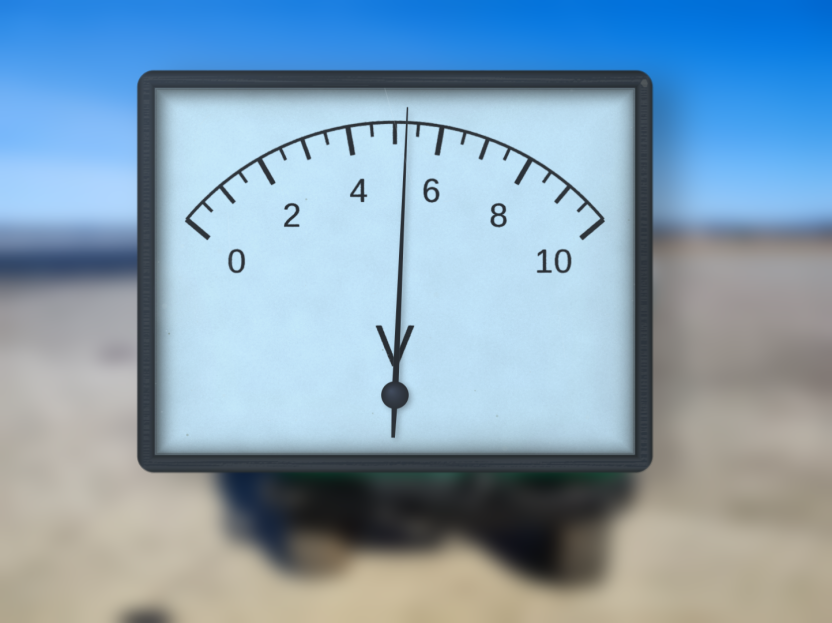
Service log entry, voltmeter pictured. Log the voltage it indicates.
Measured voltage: 5.25 V
